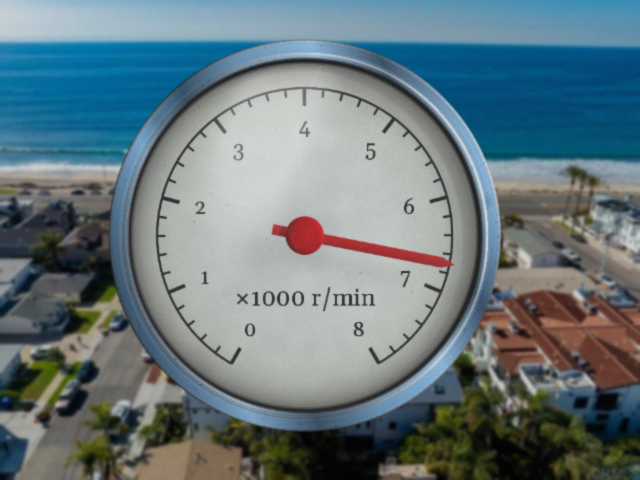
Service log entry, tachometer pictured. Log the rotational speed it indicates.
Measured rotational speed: 6700 rpm
